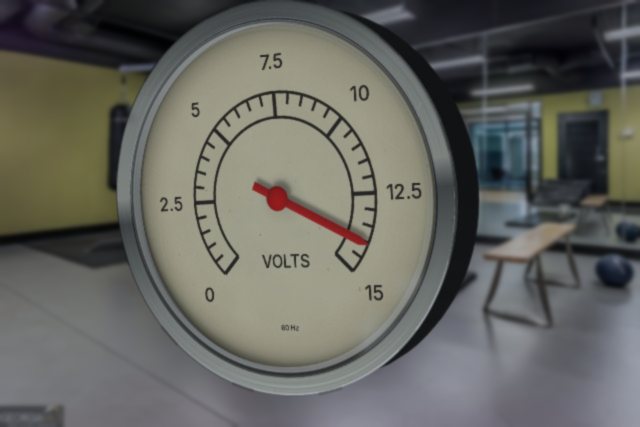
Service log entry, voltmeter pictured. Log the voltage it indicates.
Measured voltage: 14 V
